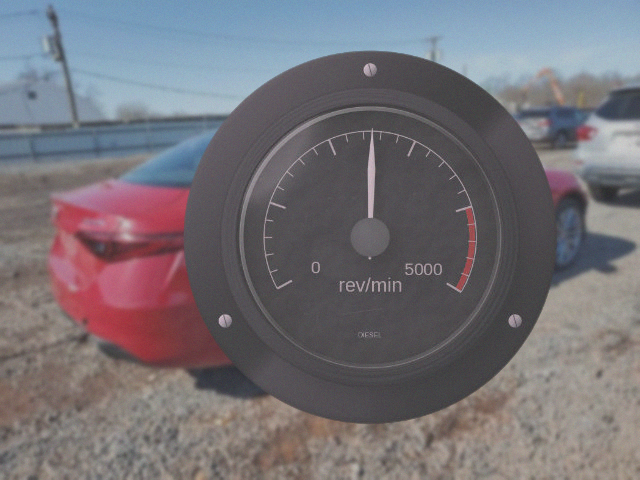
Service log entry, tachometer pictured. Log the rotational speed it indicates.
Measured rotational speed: 2500 rpm
